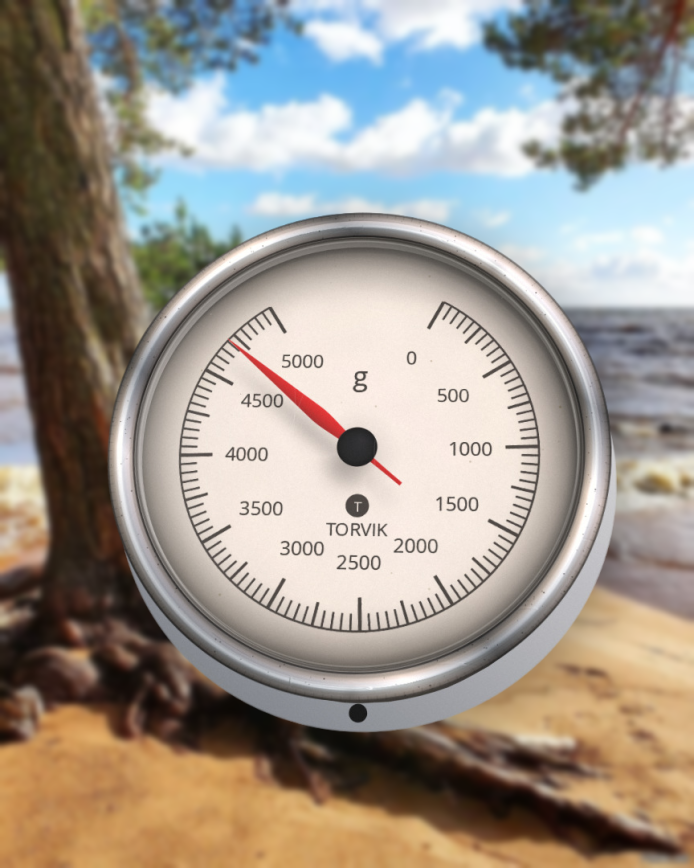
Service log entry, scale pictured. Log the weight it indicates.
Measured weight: 4700 g
